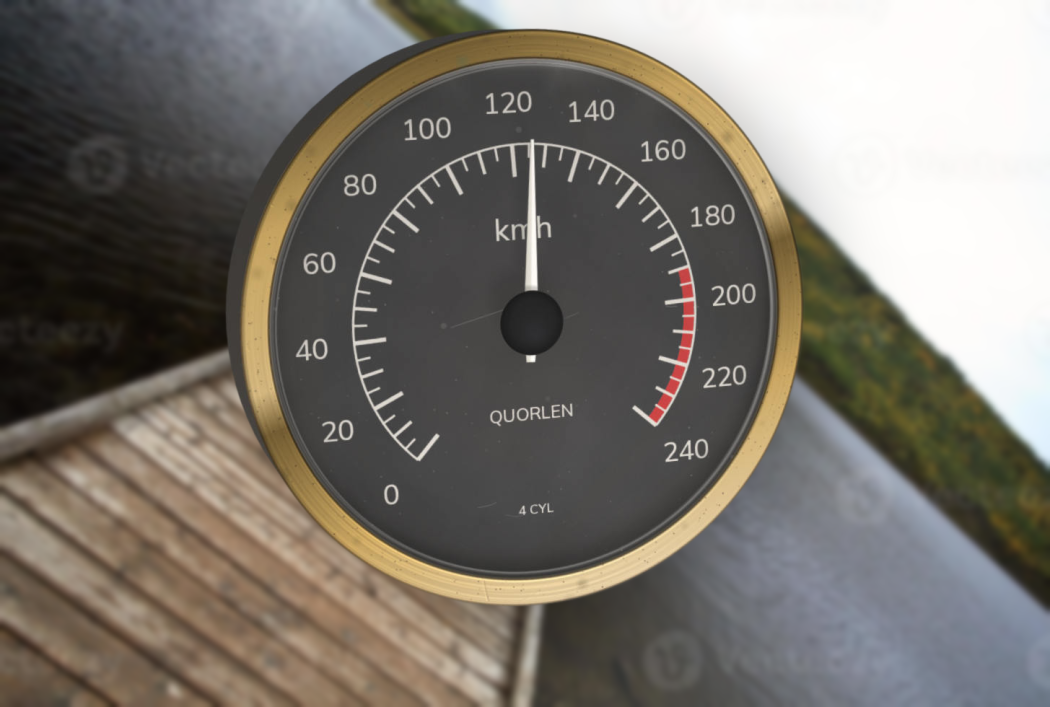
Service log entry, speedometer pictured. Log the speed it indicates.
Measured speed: 125 km/h
